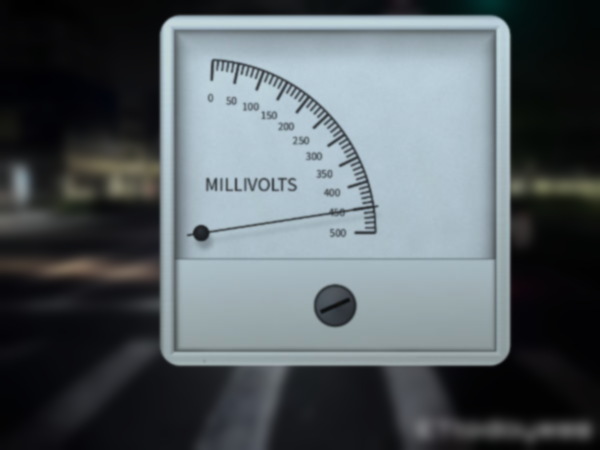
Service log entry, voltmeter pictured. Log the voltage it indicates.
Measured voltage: 450 mV
